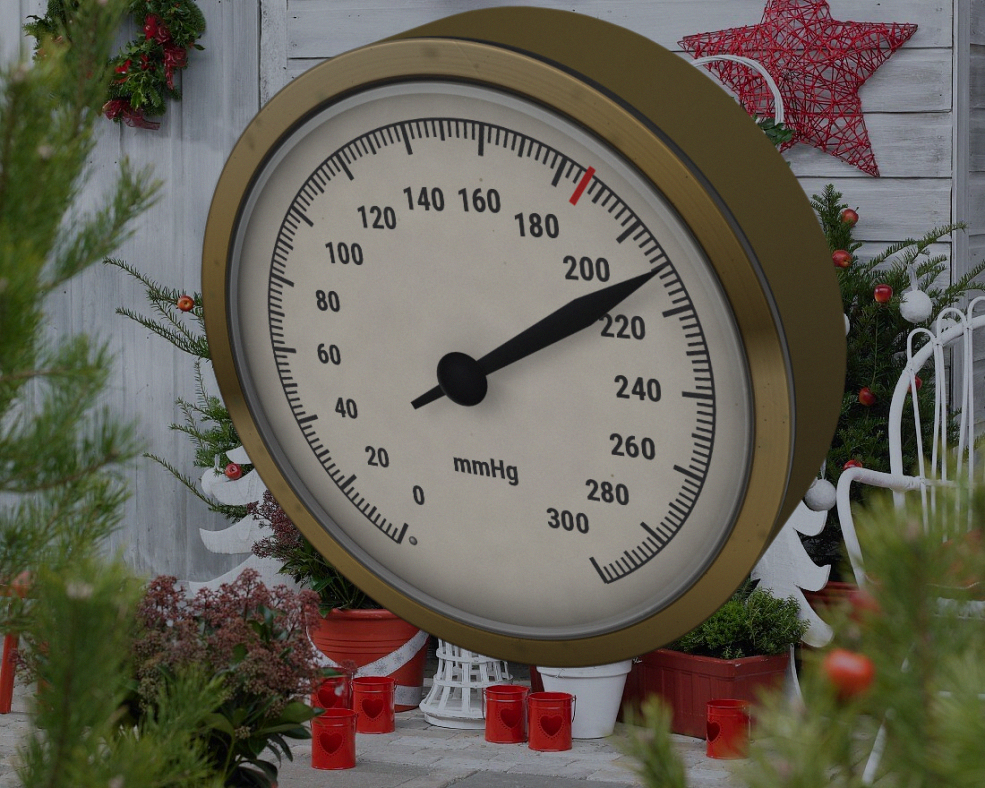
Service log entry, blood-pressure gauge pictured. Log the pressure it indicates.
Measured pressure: 210 mmHg
